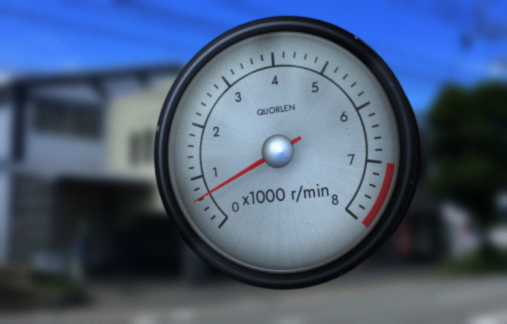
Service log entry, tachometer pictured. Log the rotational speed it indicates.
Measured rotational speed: 600 rpm
